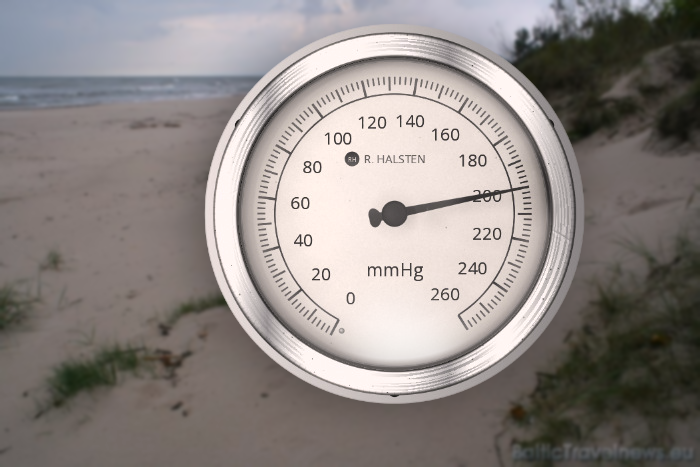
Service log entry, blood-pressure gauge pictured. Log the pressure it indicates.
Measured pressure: 200 mmHg
